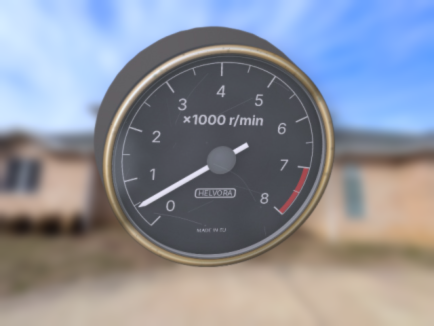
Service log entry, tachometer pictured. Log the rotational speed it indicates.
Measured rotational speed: 500 rpm
